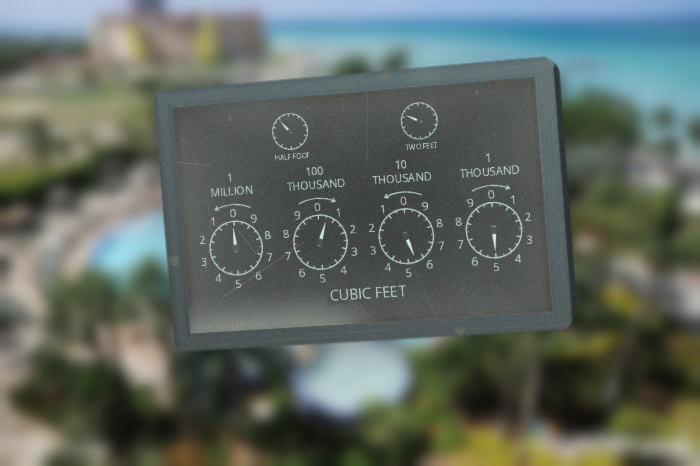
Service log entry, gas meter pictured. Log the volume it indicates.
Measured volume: 5500 ft³
